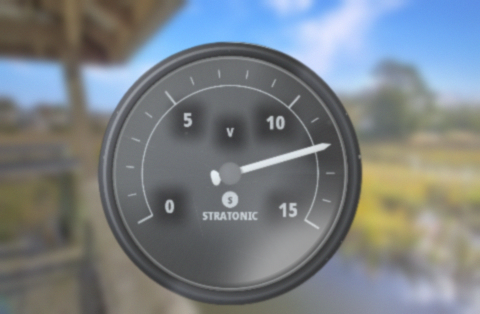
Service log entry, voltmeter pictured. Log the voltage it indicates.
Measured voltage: 12 V
